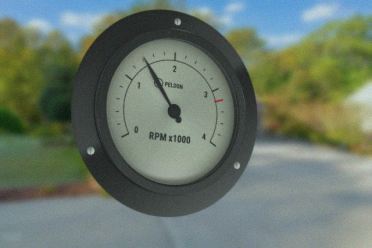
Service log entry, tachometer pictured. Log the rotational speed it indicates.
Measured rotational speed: 1400 rpm
